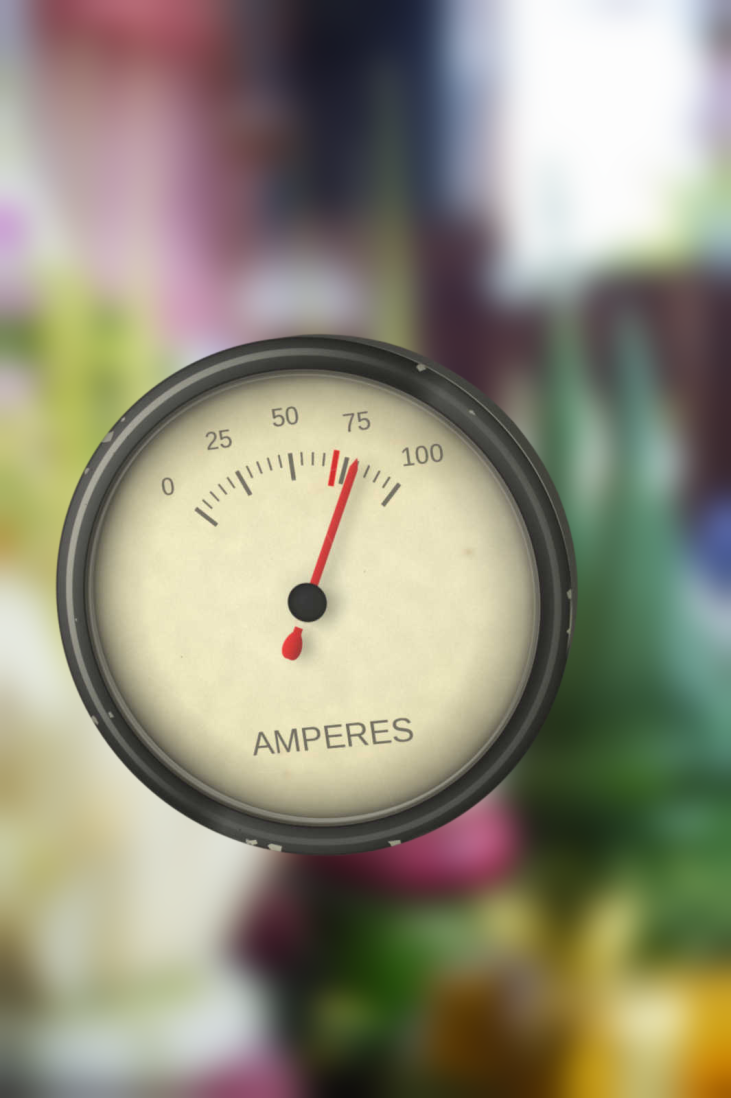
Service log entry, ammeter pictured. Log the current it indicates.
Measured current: 80 A
